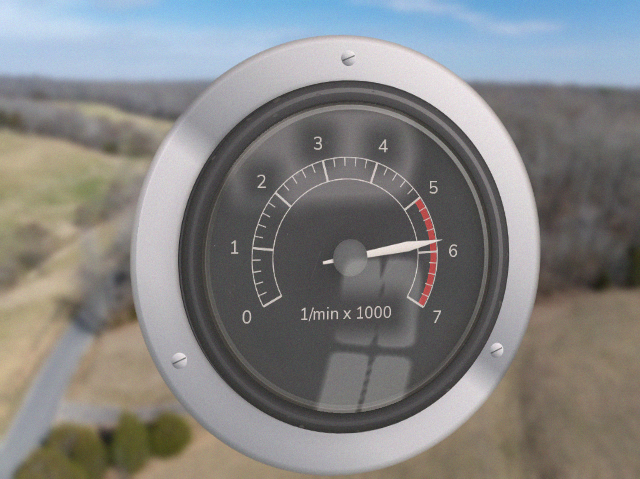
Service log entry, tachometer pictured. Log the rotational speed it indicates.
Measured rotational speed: 5800 rpm
